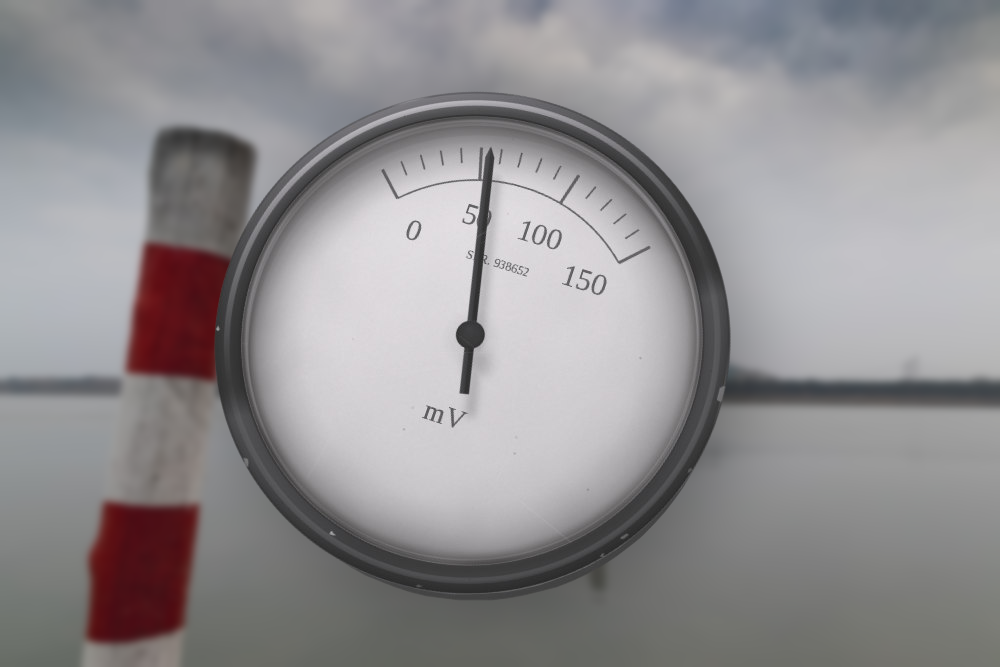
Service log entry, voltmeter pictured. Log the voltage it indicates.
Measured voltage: 55 mV
